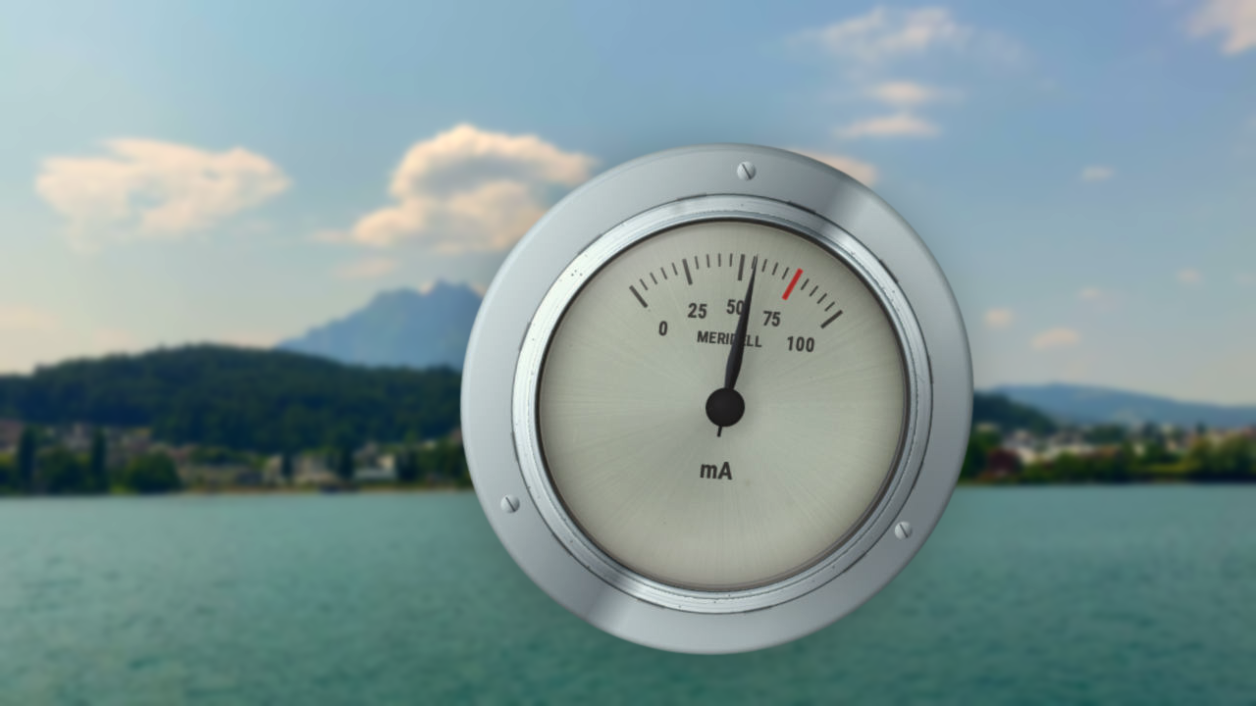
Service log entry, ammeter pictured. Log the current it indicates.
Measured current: 55 mA
